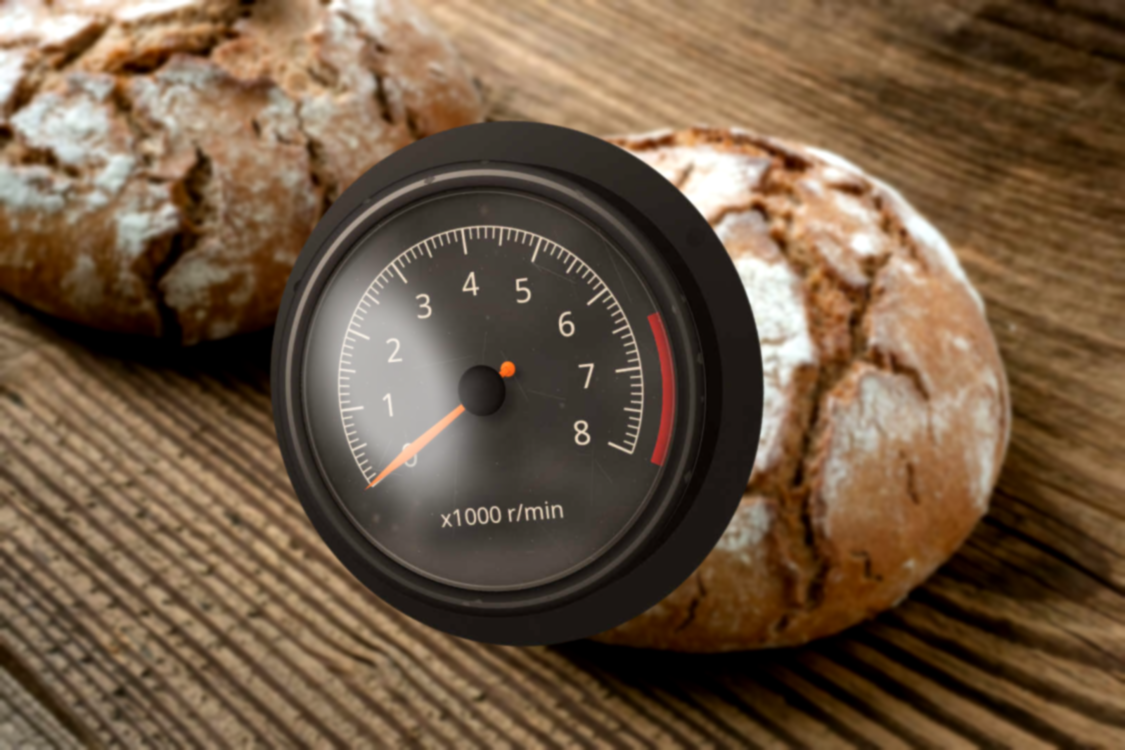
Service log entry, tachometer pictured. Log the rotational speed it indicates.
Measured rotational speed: 0 rpm
